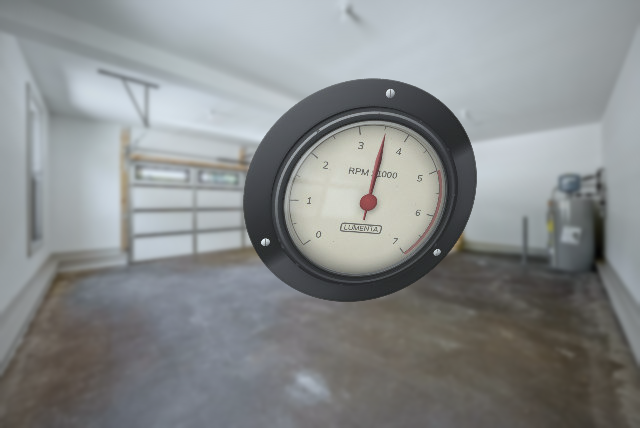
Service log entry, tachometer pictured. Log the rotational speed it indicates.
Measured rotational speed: 3500 rpm
